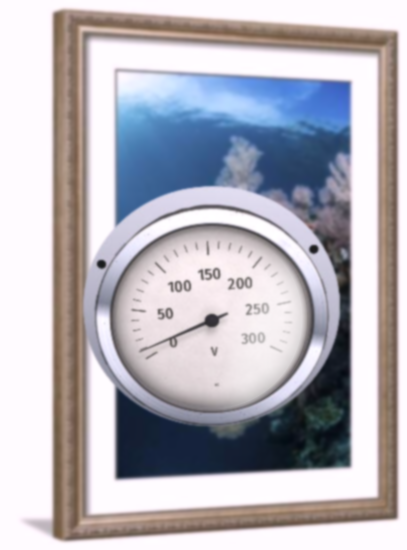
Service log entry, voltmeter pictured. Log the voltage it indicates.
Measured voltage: 10 V
